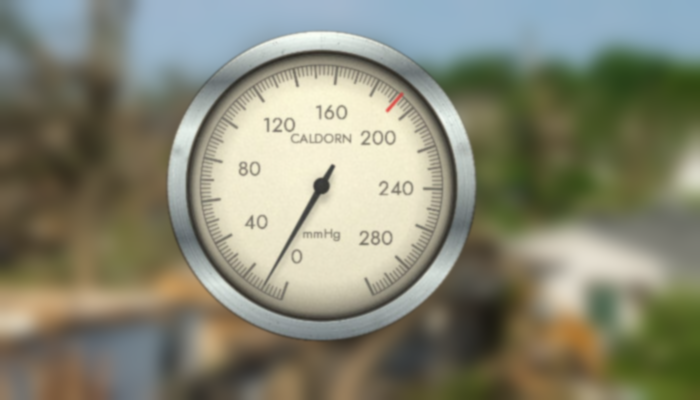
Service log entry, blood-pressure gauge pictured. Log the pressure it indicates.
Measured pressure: 10 mmHg
